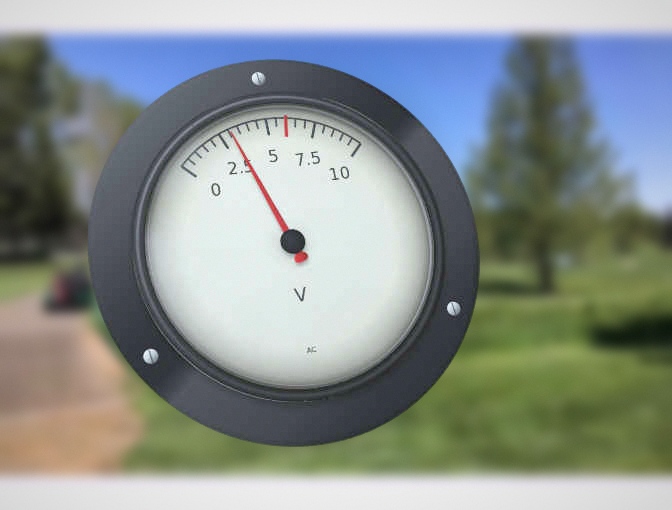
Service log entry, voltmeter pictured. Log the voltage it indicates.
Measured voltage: 3 V
